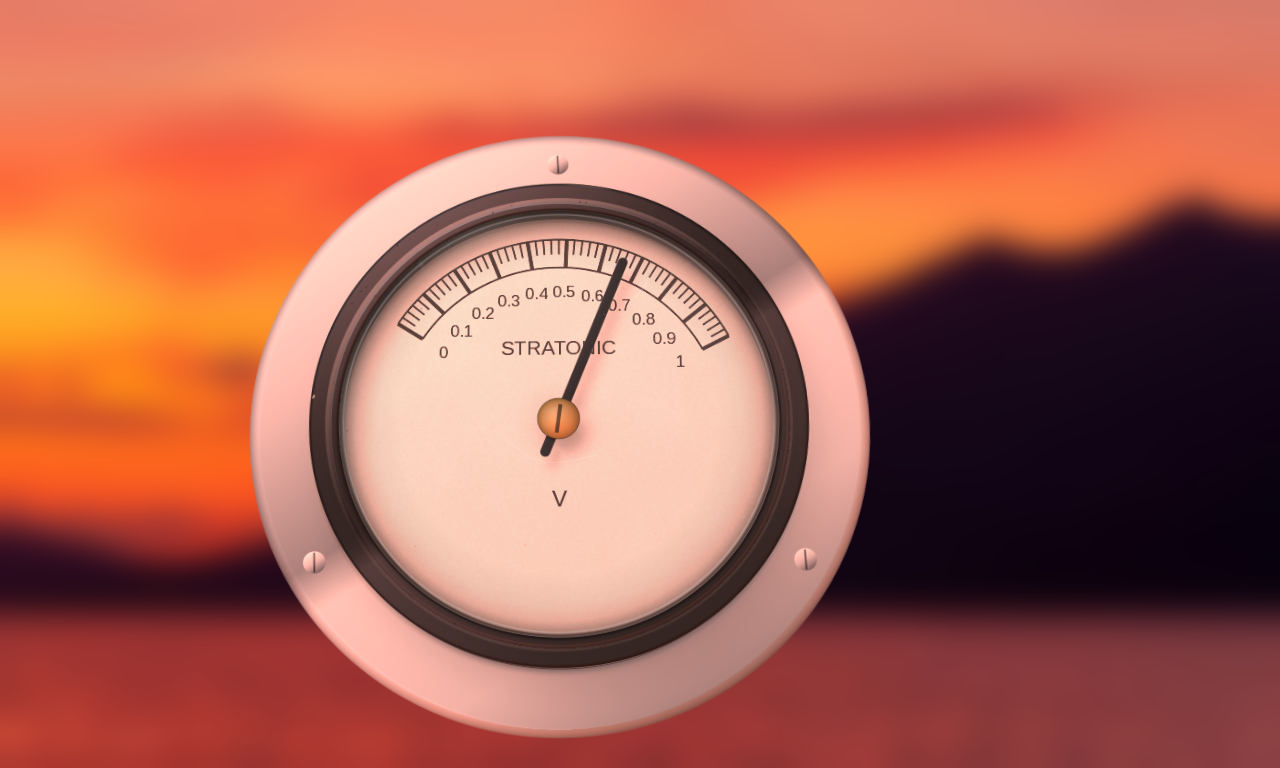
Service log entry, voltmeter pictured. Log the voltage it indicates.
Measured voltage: 0.66 V
